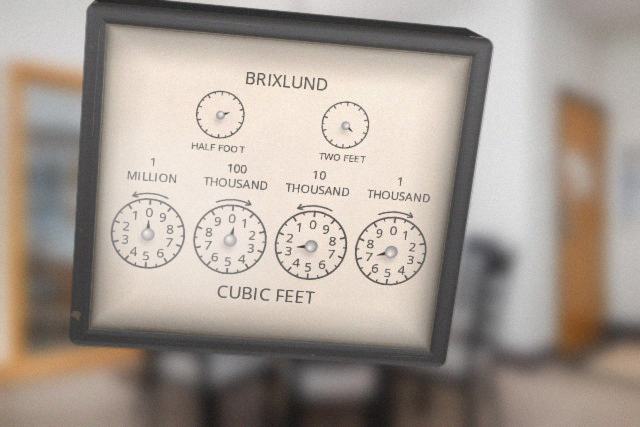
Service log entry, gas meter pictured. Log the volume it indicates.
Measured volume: 2700 ft³
